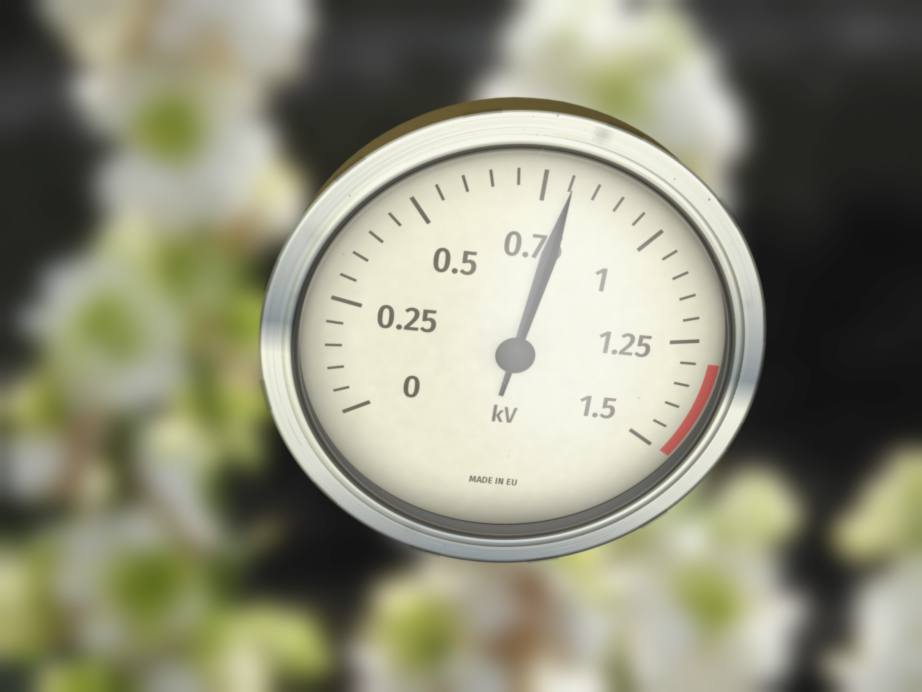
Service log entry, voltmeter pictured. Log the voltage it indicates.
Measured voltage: 0.8 kV
